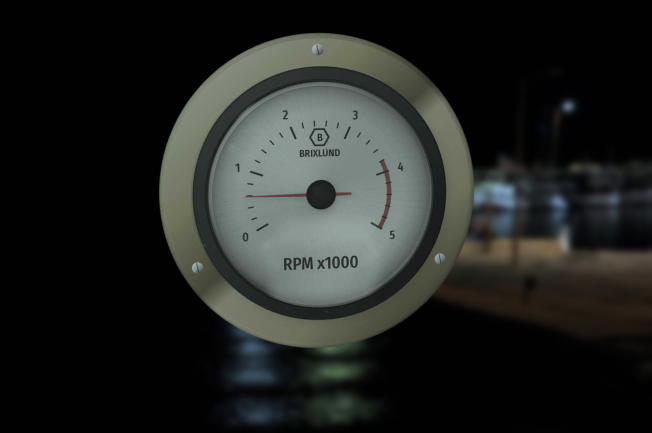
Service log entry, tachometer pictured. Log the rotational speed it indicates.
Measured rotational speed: 600 rpm
